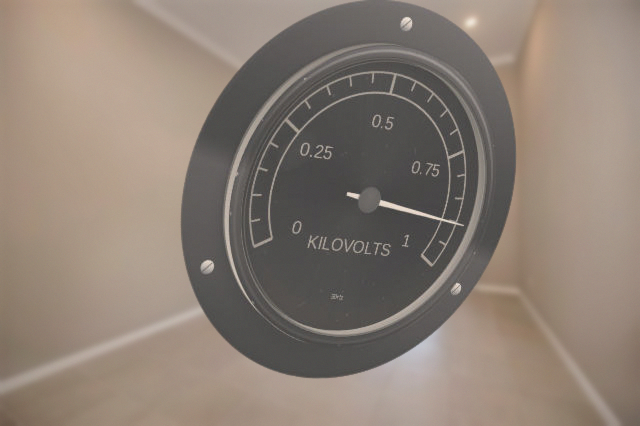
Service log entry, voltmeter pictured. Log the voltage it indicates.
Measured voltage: 0.9 kV
